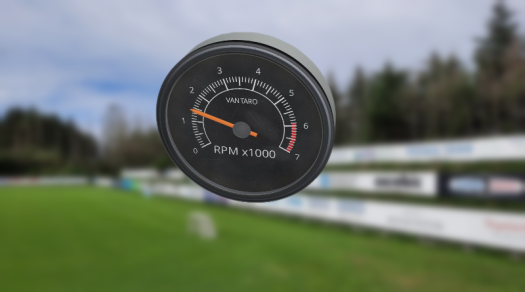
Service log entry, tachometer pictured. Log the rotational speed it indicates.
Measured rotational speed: 1500 rpm
